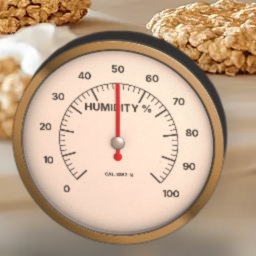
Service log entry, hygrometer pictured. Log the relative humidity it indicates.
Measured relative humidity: 50 %
